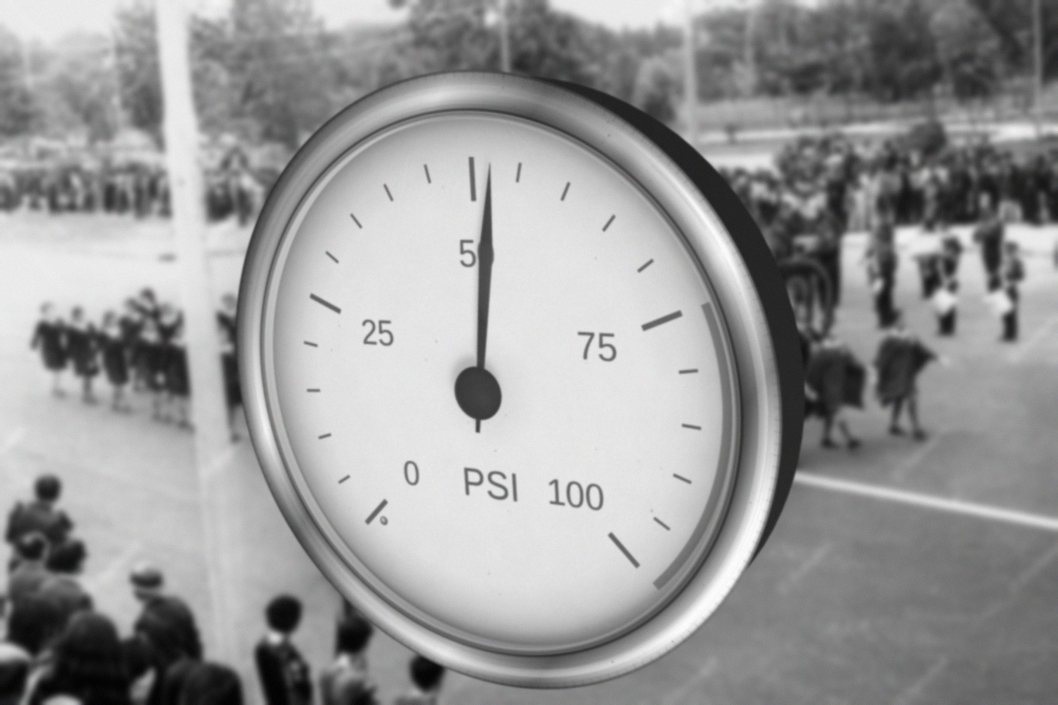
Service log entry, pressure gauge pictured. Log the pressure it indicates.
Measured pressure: 52.5 psi
